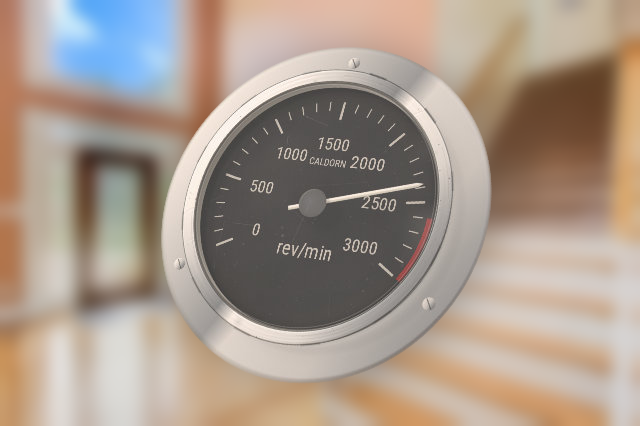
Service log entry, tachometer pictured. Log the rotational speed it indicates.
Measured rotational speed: 2400 rpm
